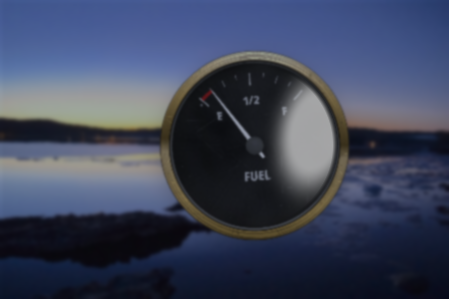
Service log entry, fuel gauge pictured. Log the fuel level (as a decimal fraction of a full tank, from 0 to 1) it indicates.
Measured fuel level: 0.125
